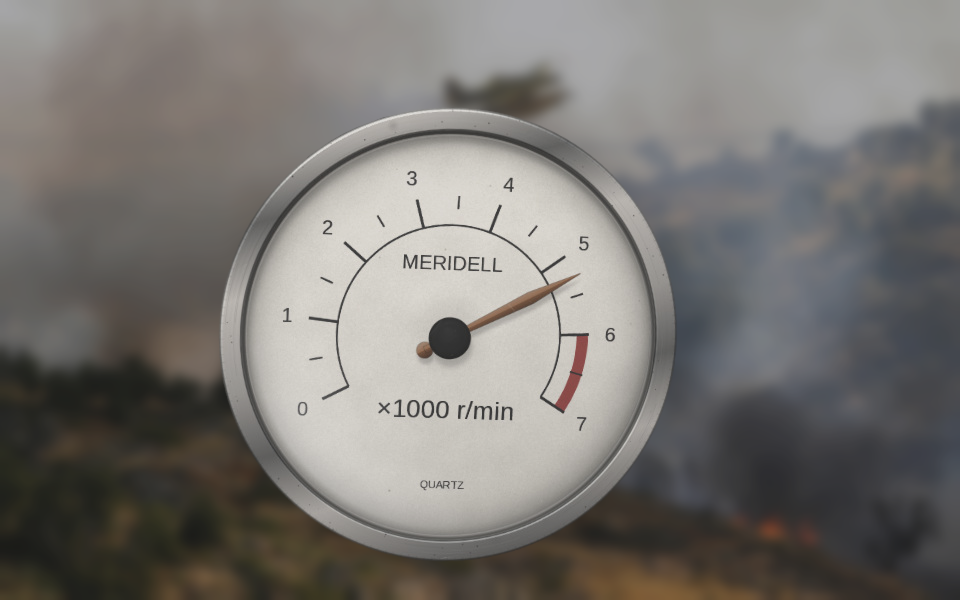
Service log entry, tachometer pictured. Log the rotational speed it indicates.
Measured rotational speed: 5250 rpm
